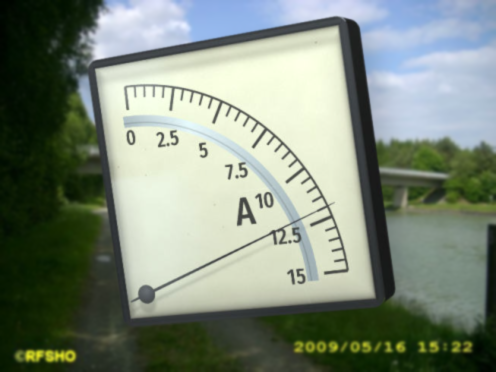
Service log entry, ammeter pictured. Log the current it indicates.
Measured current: 12 A
